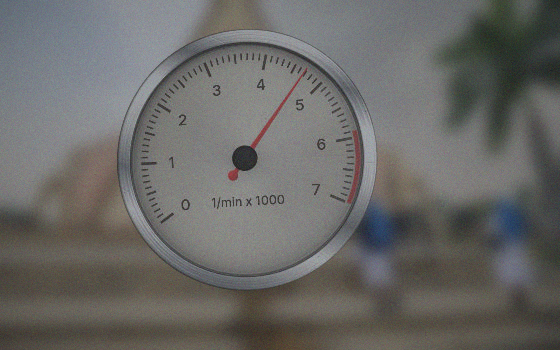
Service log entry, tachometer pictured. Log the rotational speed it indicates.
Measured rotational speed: 4700 rpm
